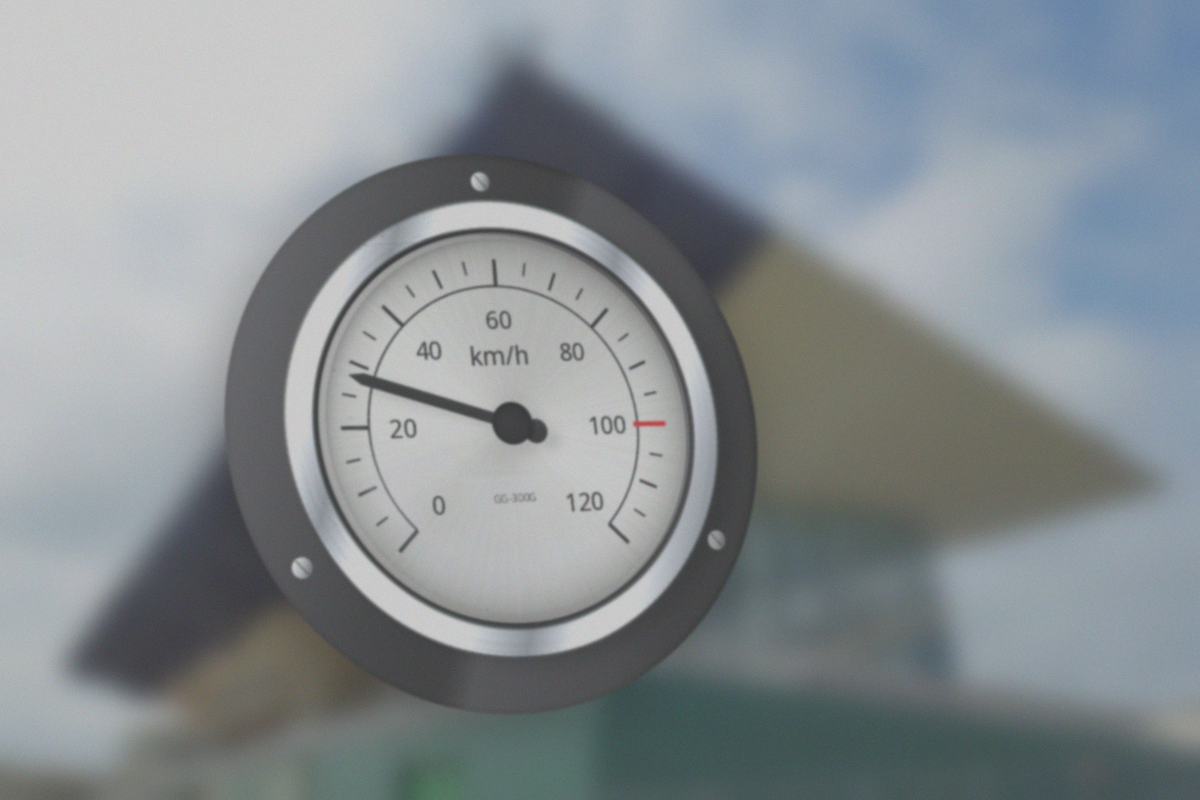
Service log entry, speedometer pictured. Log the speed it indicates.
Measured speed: 27.5 km/h
